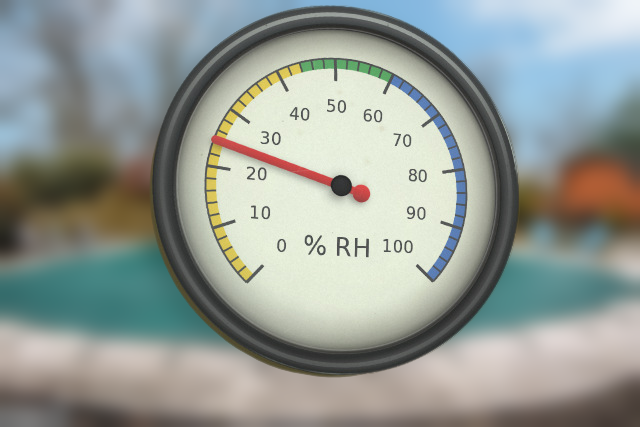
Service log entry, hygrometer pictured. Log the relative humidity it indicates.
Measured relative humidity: 24 %
